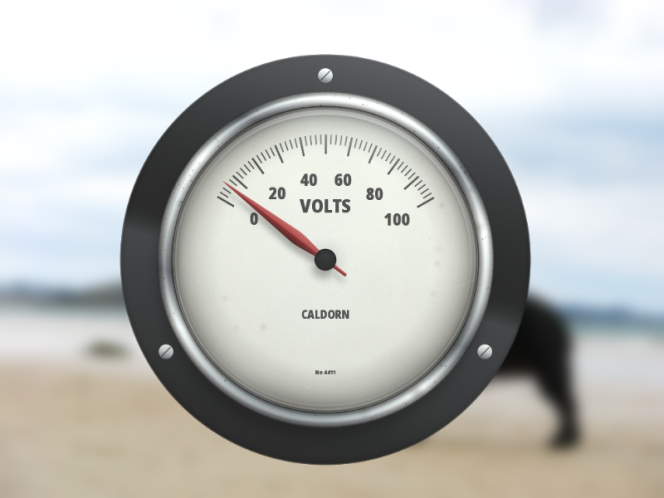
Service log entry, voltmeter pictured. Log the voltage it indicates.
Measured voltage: 6 V
